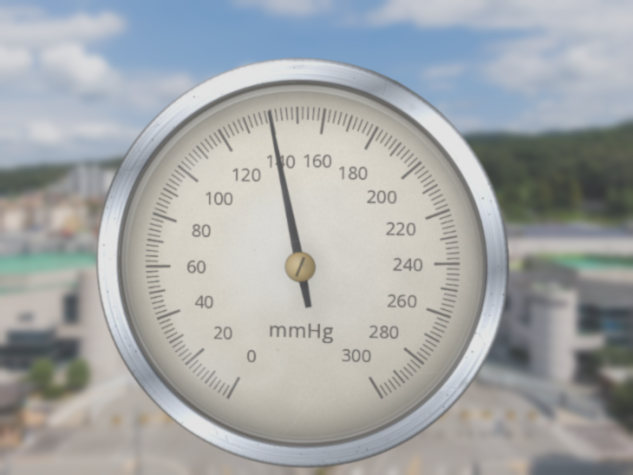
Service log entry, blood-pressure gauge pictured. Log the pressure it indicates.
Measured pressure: 140 mmHg
